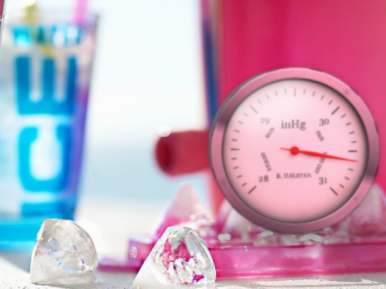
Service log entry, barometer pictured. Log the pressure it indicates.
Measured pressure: 30.6 inHg
